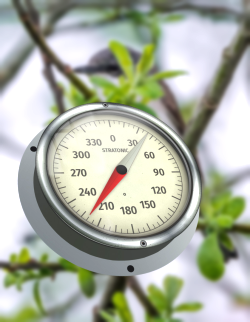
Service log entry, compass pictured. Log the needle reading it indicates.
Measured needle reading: 220 °
